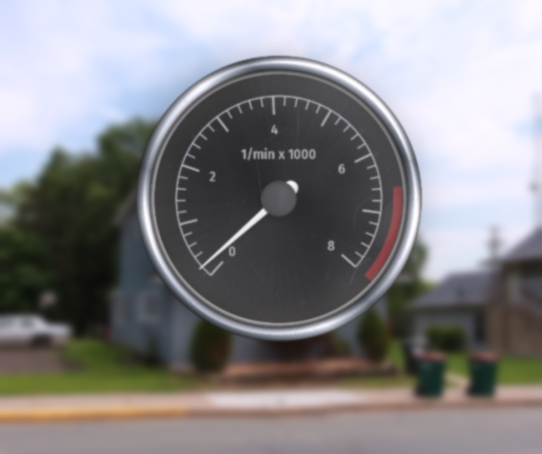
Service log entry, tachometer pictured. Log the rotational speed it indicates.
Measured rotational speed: 200 rpm
